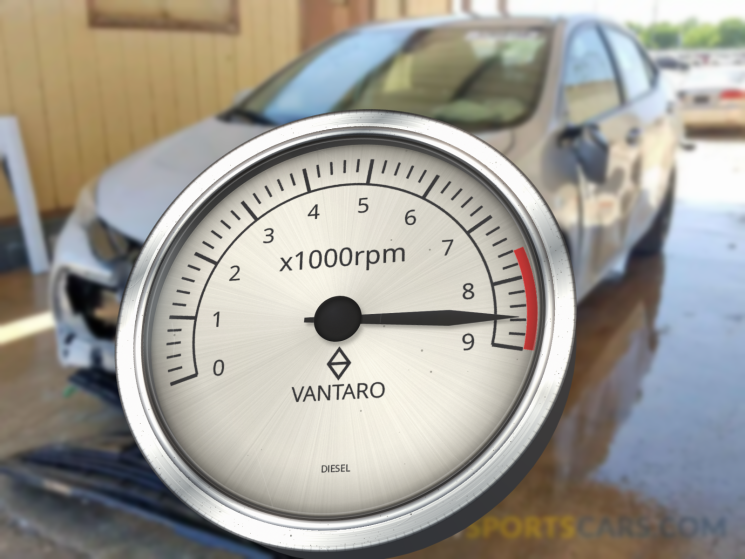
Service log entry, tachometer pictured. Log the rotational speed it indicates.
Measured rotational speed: 8600 rpm
